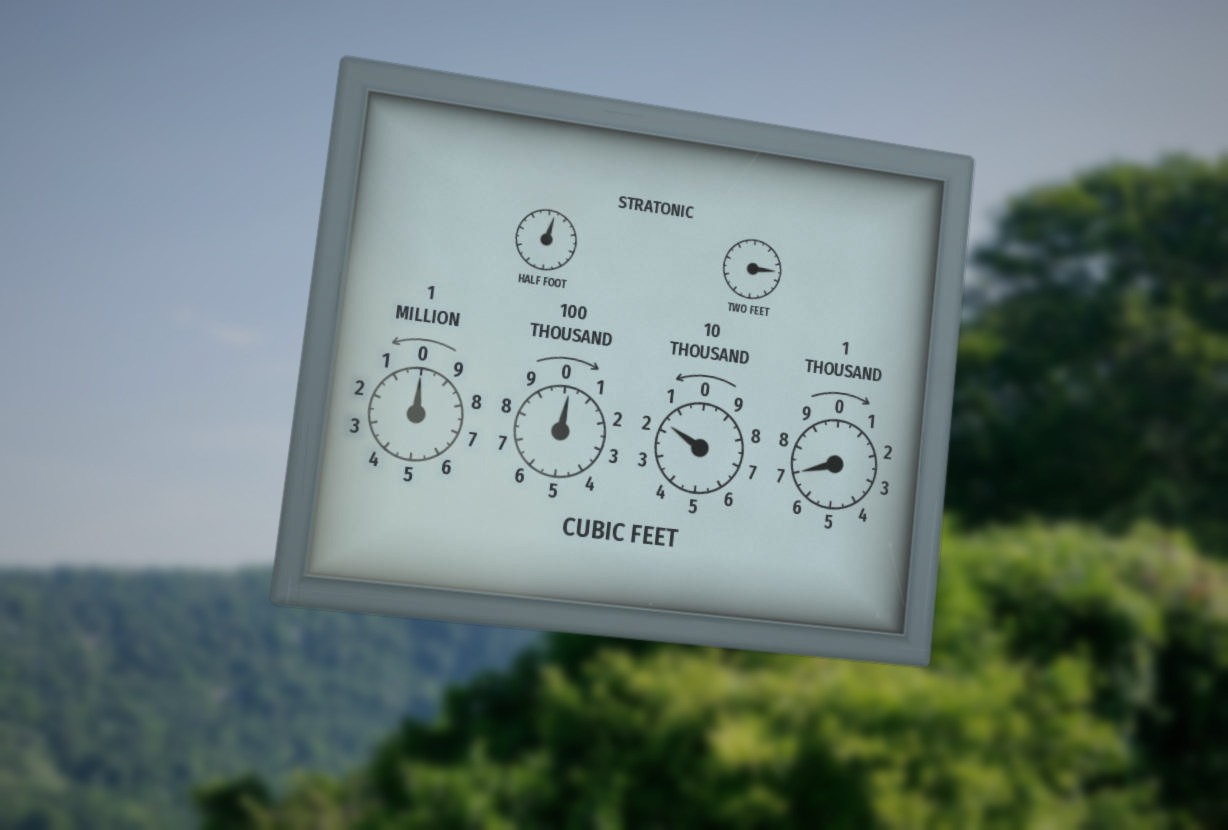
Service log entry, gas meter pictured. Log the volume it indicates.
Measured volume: 1700 ft³
